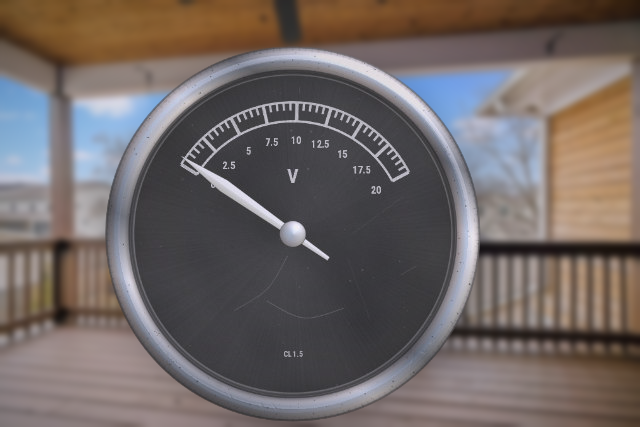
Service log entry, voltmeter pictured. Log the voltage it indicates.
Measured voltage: 0.5 V
